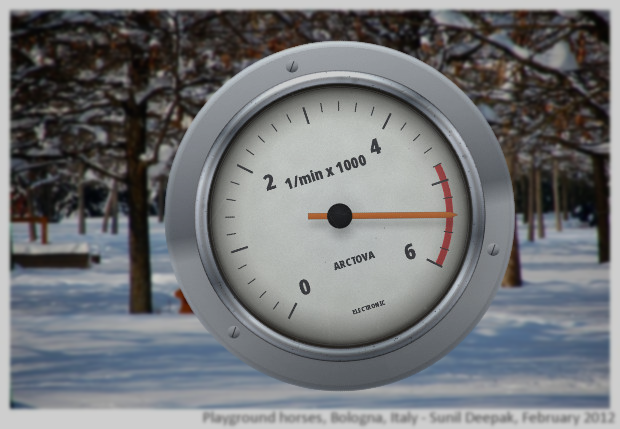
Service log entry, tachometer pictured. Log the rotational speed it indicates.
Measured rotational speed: 5400 rpm
